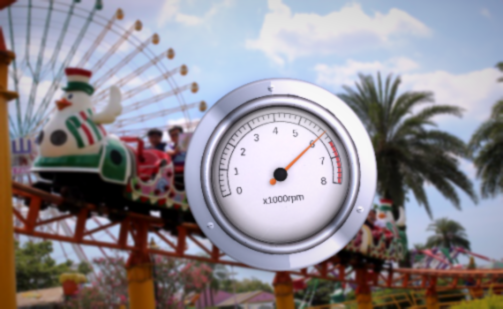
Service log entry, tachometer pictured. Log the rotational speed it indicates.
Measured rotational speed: 6000 rpm
